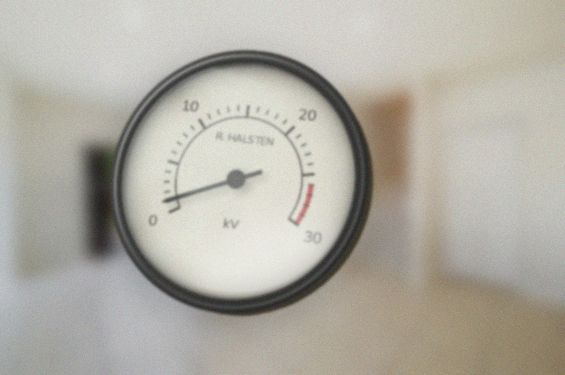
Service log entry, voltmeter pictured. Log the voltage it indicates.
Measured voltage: 1 kV
